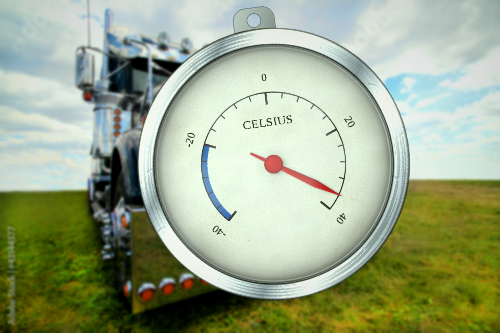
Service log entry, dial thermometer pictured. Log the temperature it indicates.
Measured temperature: 36 °C
